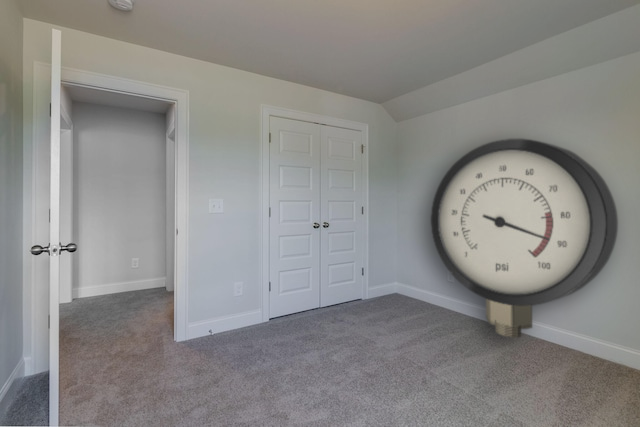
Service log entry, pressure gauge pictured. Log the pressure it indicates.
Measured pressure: 90 psi
